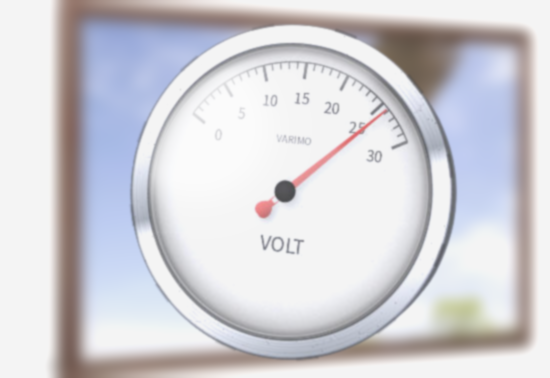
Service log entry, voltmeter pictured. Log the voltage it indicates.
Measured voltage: 26 V
